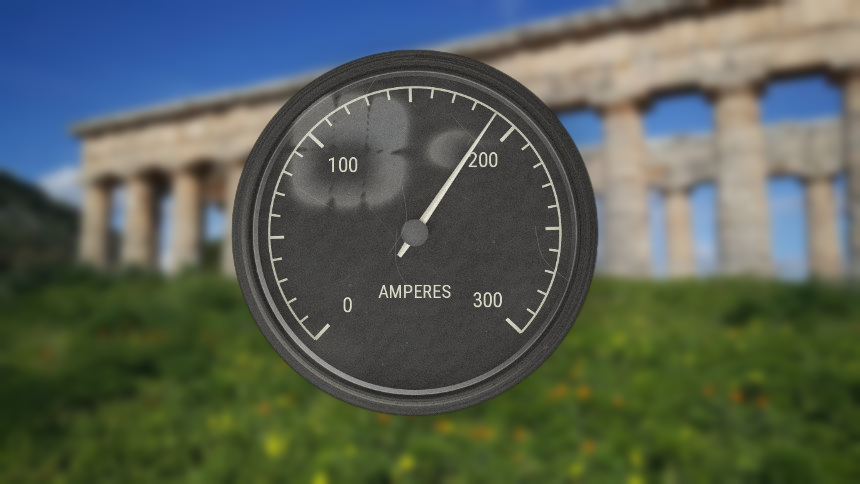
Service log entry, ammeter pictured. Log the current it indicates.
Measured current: 190 A
